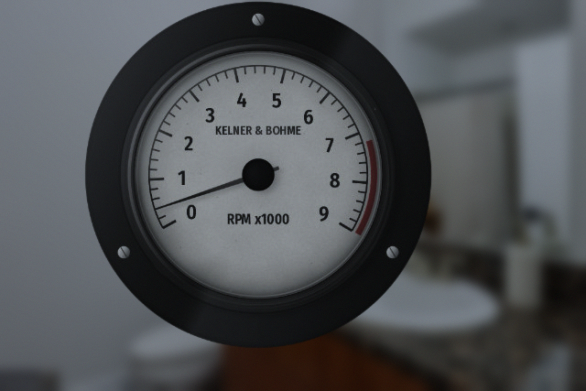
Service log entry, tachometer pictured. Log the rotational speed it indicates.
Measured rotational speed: 400 rpm
